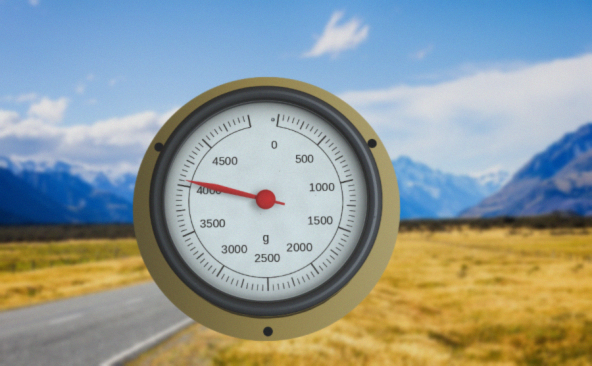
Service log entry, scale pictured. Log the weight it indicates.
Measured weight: 4050 g
